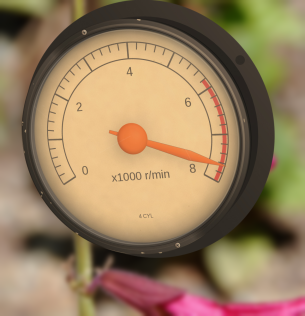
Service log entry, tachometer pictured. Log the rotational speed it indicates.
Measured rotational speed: 7600 rpm
